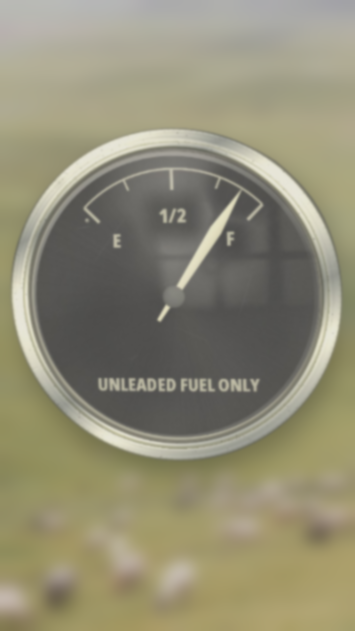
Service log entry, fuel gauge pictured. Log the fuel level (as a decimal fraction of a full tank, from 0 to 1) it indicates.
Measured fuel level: 0.875
